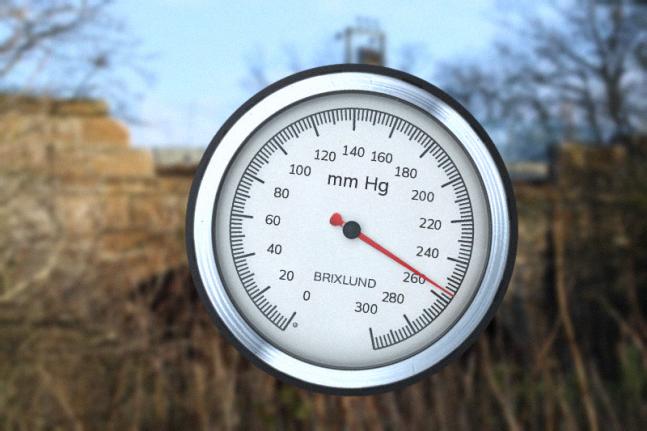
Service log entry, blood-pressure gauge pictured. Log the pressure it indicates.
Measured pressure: 256 mmHg
